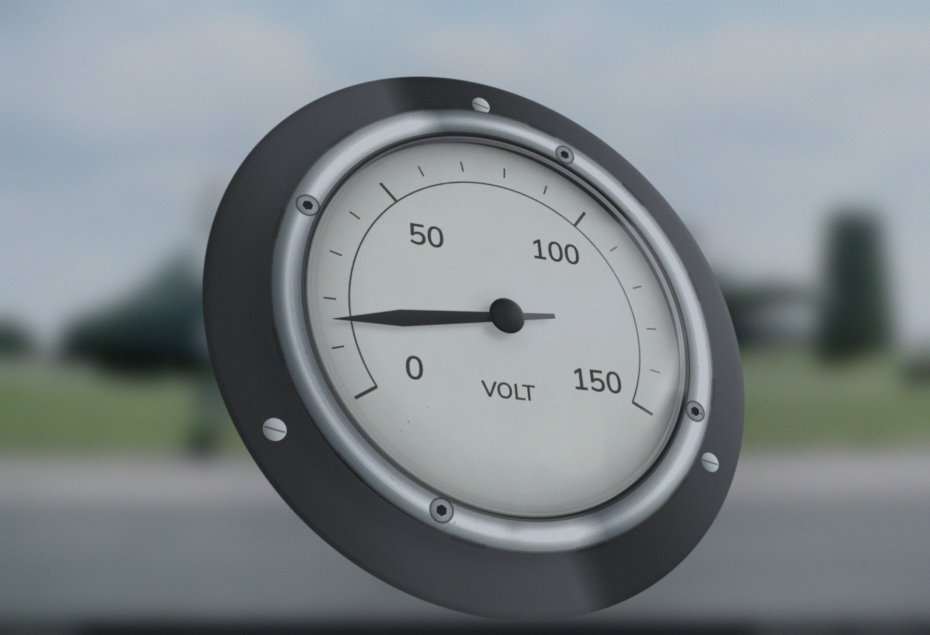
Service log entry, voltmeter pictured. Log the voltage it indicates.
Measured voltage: 15 V
